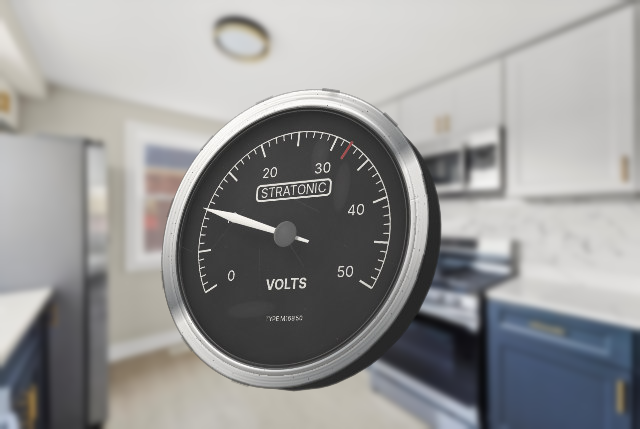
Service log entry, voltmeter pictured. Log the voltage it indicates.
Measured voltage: 10 V
